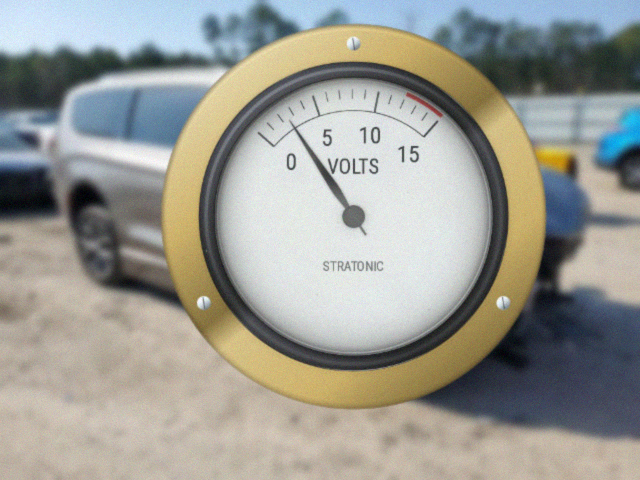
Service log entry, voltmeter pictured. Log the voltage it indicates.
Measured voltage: 2.5 V
